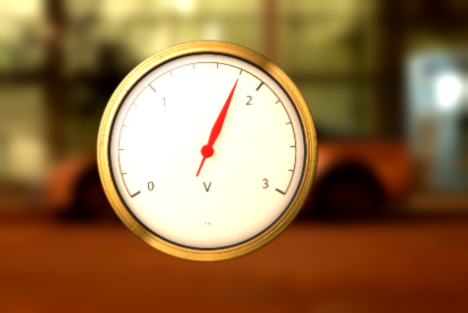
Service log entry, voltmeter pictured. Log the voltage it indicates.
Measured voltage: 1.8 V
